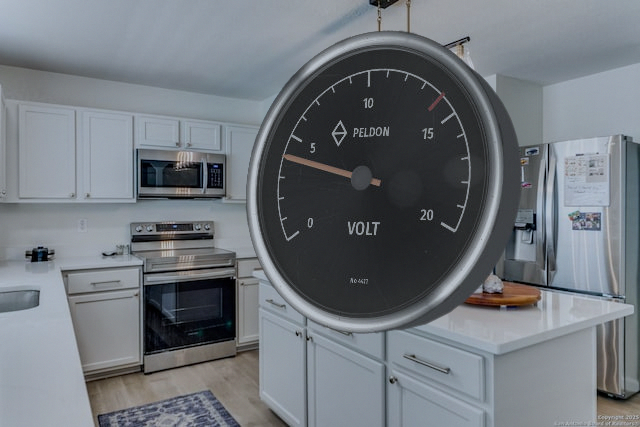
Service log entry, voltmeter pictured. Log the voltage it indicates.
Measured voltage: 4 V
